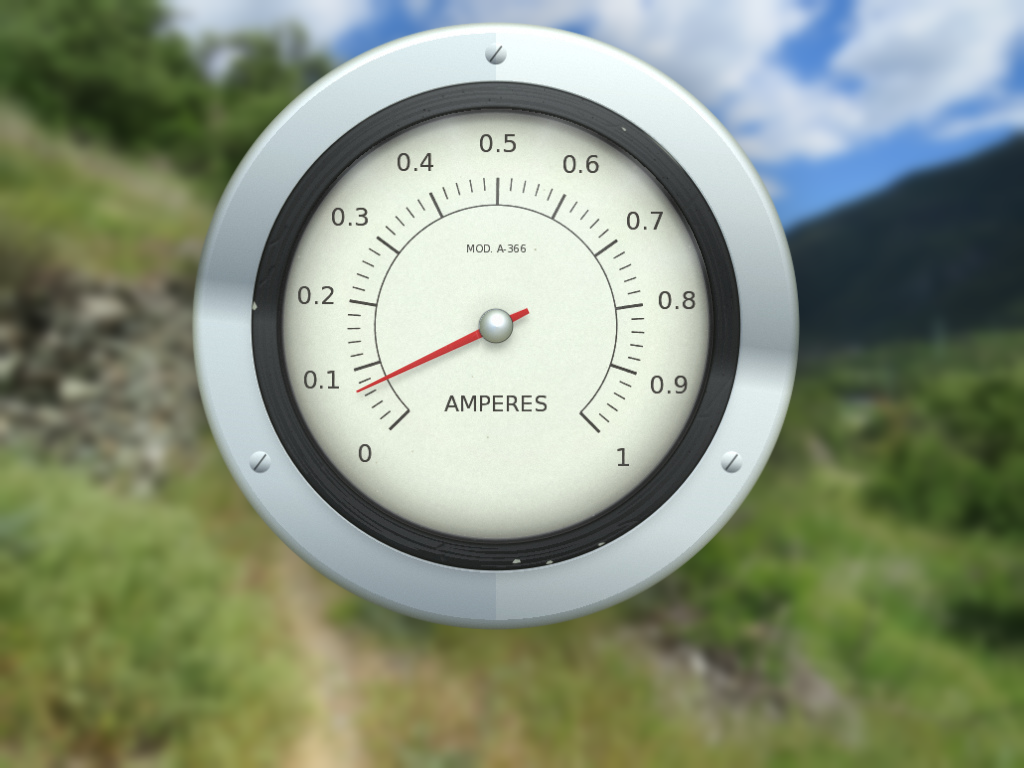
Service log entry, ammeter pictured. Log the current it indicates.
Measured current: 0.07 A
